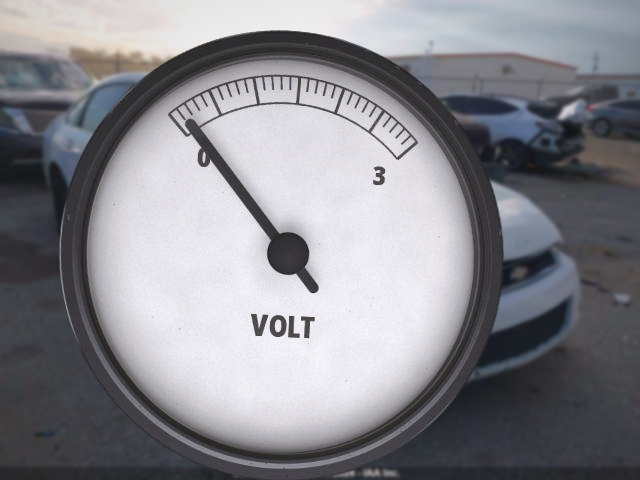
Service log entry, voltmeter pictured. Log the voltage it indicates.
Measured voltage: 0.1 V
